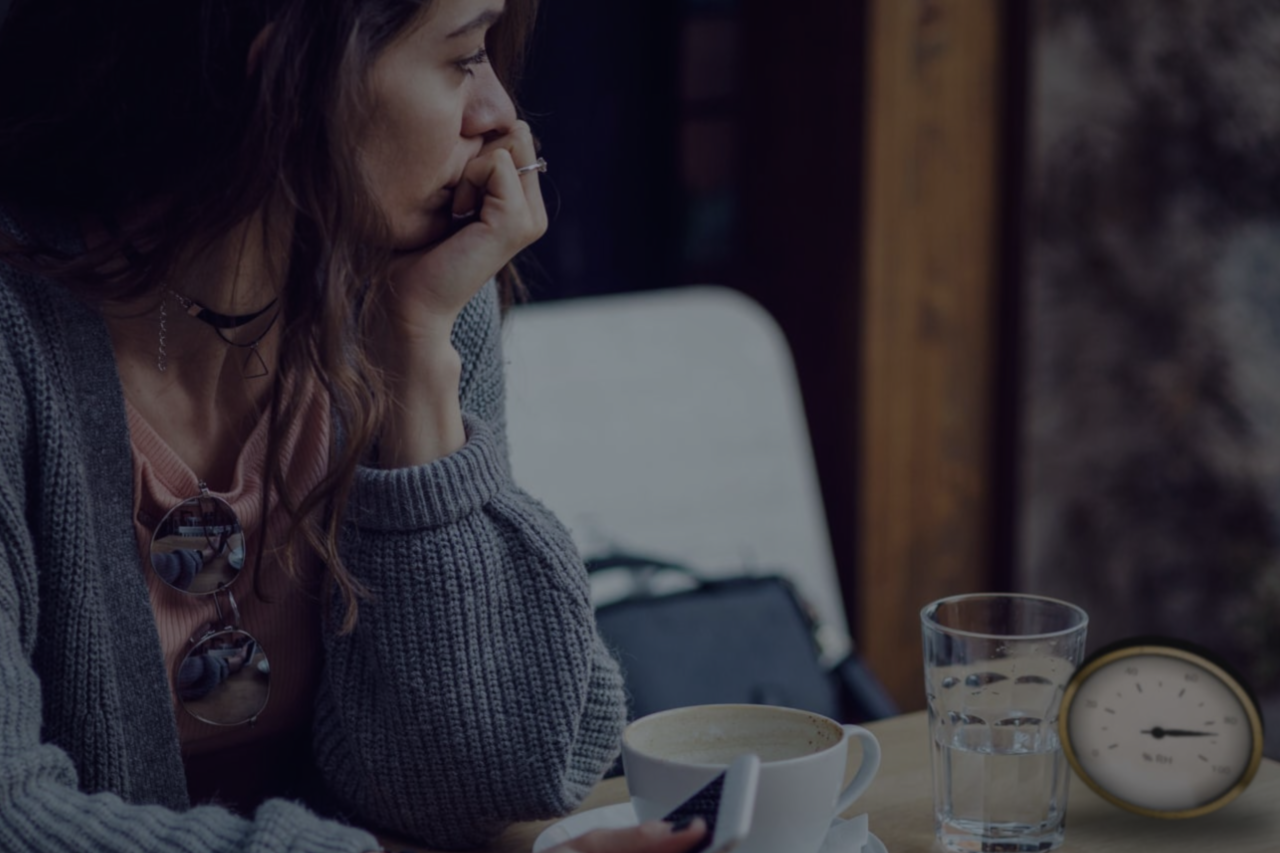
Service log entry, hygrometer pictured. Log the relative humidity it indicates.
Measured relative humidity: 85 %
